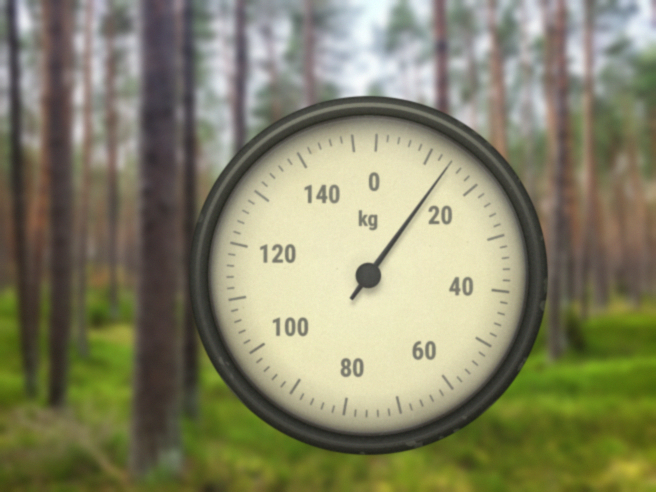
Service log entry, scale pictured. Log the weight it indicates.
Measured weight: 14 kg
